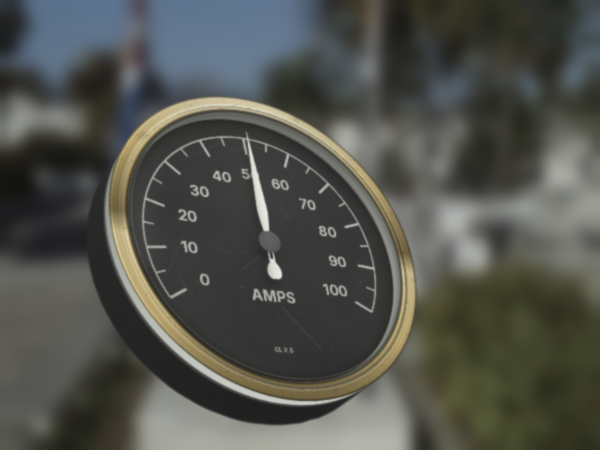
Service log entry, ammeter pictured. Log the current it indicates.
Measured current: 50 A
